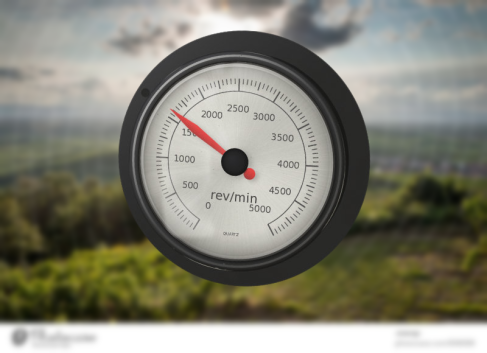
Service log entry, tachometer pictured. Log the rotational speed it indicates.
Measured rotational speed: 1600 rpm
